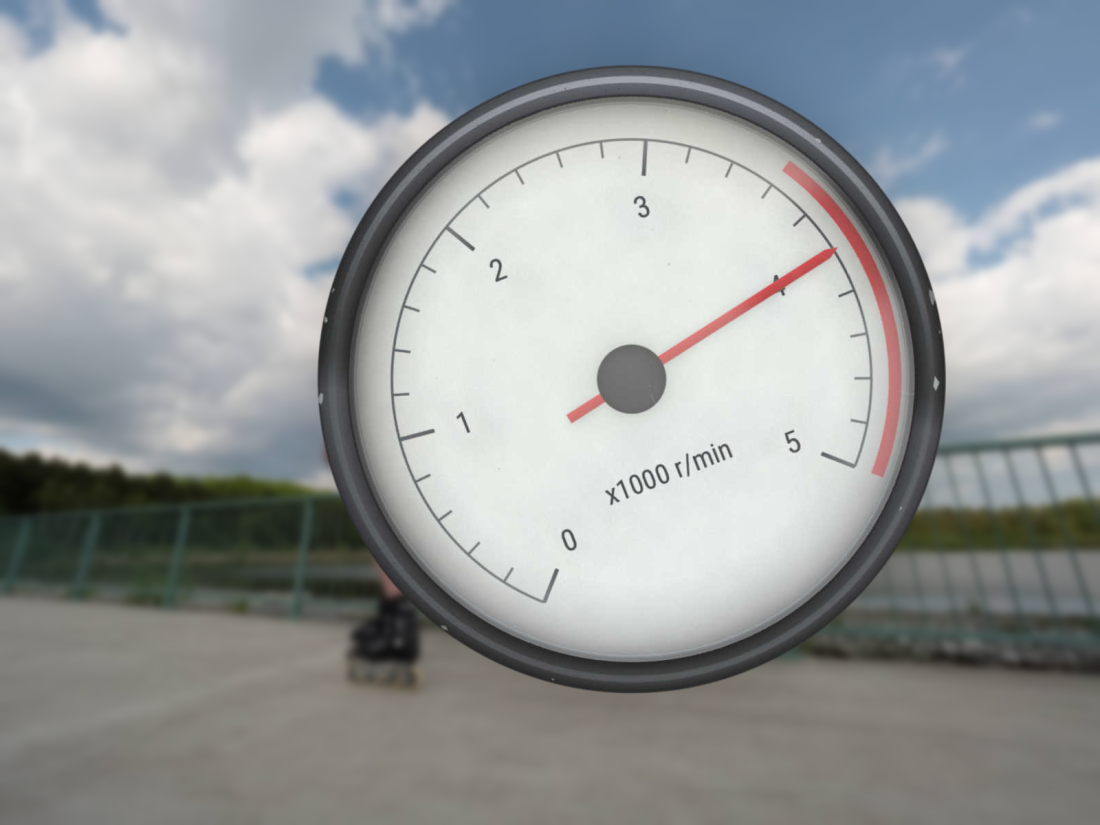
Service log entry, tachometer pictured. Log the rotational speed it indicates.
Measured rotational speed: 4000 rpm
